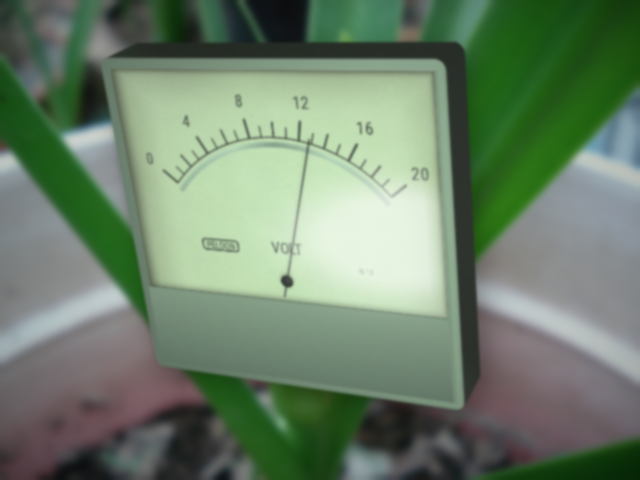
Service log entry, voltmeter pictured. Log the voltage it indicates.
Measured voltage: 13 V
